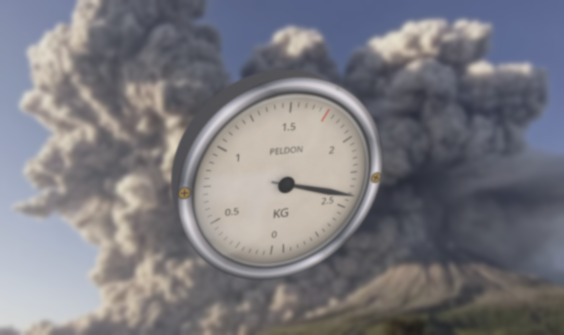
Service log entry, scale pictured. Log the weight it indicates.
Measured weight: 2.4 kg
